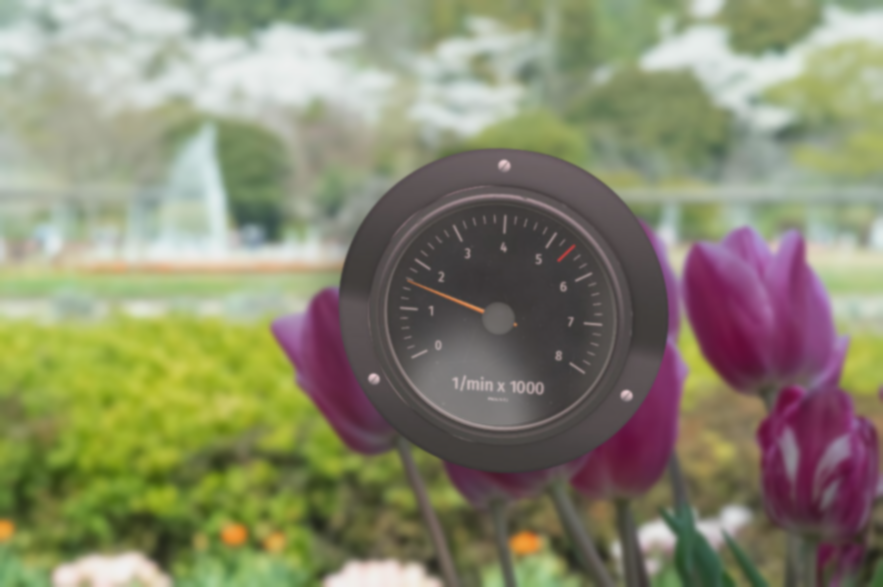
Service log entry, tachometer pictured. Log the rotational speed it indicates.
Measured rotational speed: 1600 rpm
